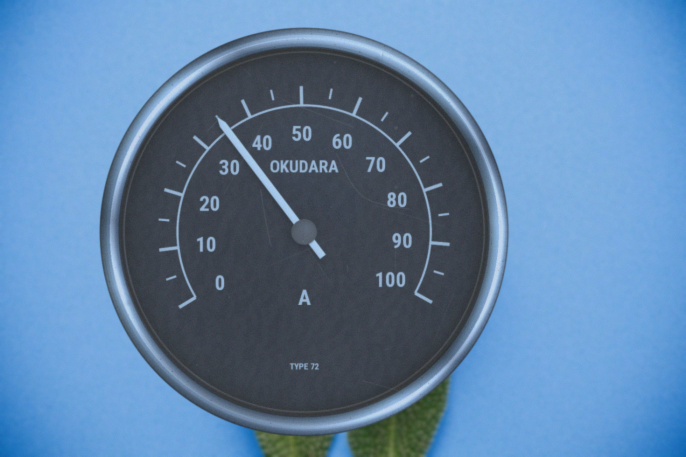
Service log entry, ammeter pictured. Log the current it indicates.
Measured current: 35 A
